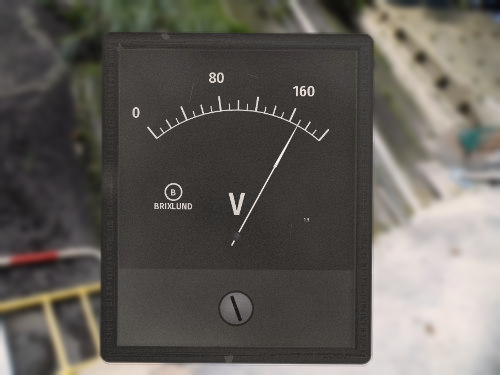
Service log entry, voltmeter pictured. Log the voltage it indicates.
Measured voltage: 170 V
